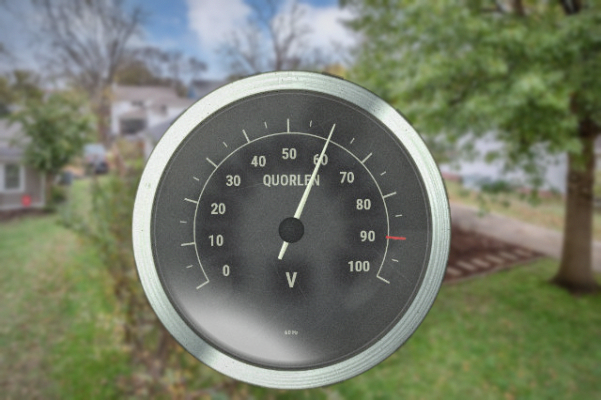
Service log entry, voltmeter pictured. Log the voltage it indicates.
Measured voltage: 60 V
